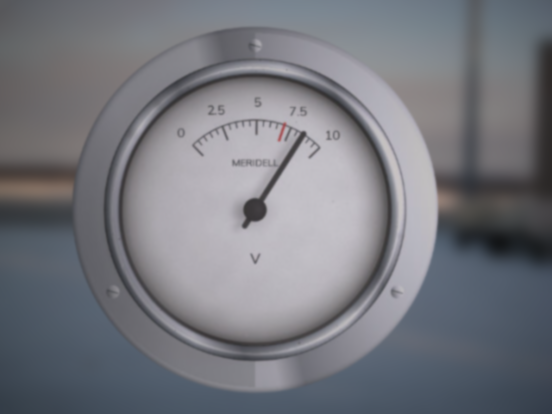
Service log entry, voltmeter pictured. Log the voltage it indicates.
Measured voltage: 8.5 V
